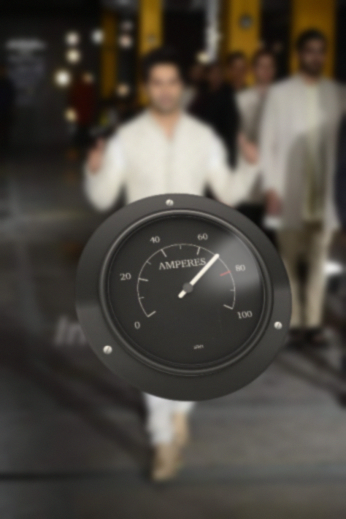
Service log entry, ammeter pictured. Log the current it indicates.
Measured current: 70 A
